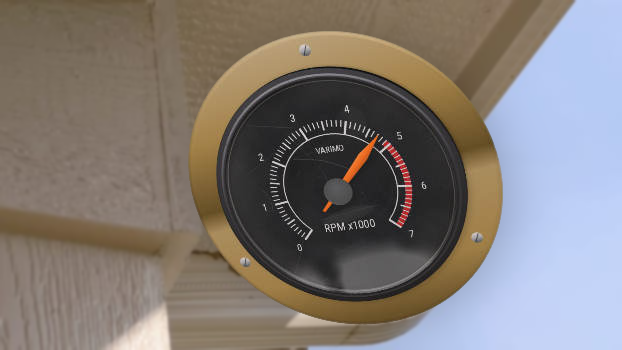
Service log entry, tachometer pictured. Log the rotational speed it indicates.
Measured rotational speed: 4700 rpm
